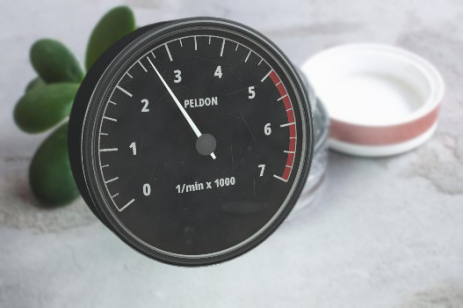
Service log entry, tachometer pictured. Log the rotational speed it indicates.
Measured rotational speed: 2625 rpm
